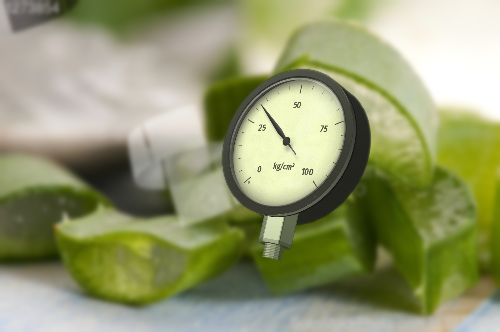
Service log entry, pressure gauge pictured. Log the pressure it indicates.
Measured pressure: 32.5 kg/cm²
